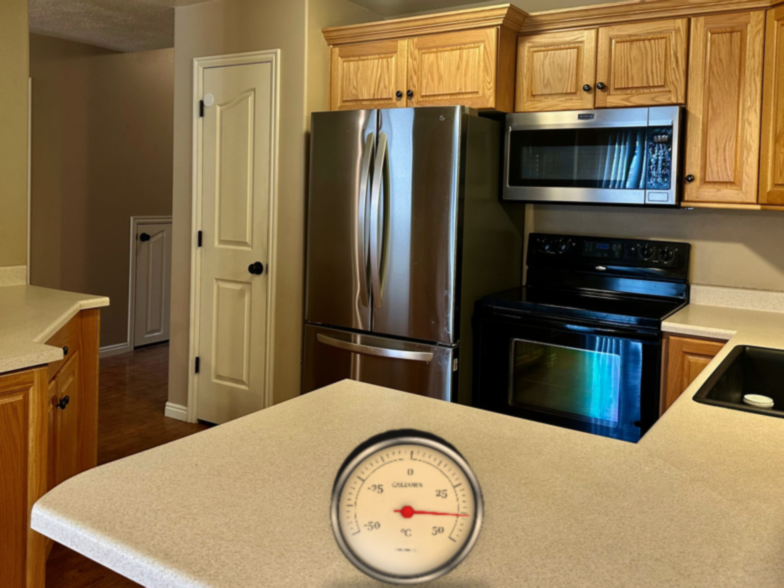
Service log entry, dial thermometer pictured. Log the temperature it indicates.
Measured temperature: 37.5 °C
